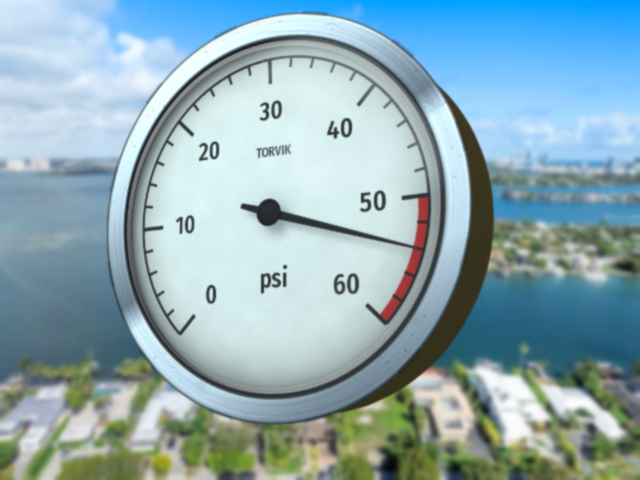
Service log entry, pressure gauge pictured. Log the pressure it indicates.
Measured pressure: 54 psi
